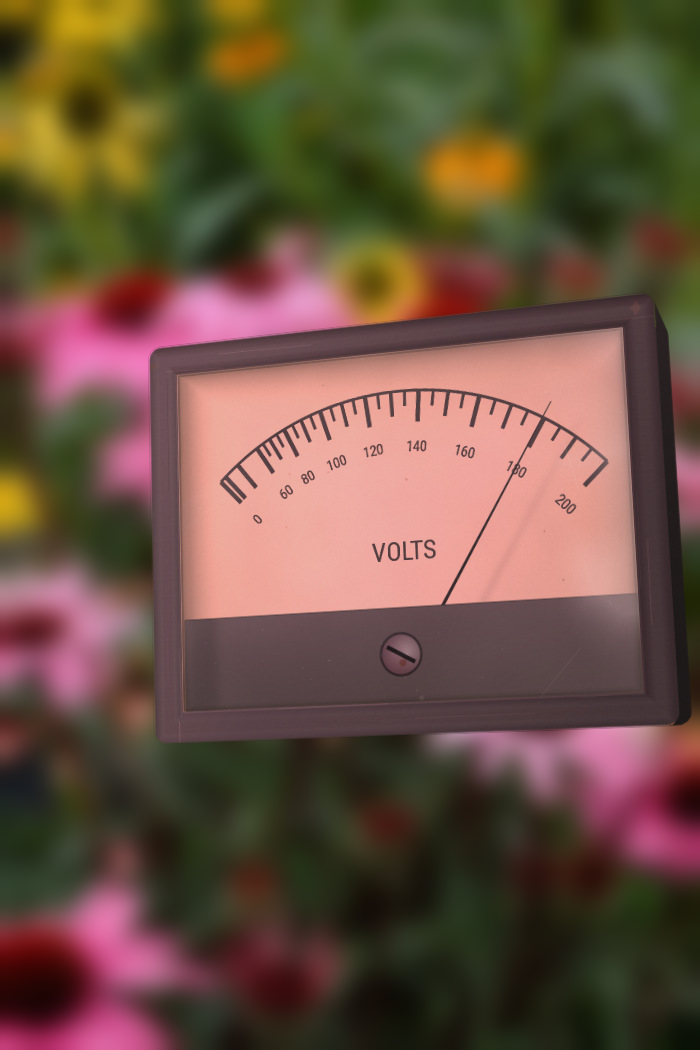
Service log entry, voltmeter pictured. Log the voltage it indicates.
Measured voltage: 180 V
